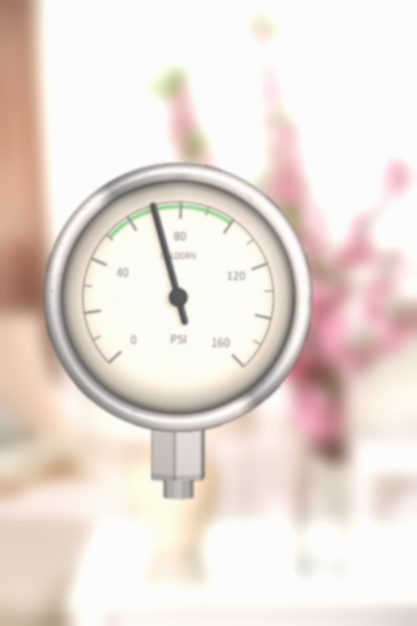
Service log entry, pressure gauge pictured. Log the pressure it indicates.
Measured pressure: 70 psi
